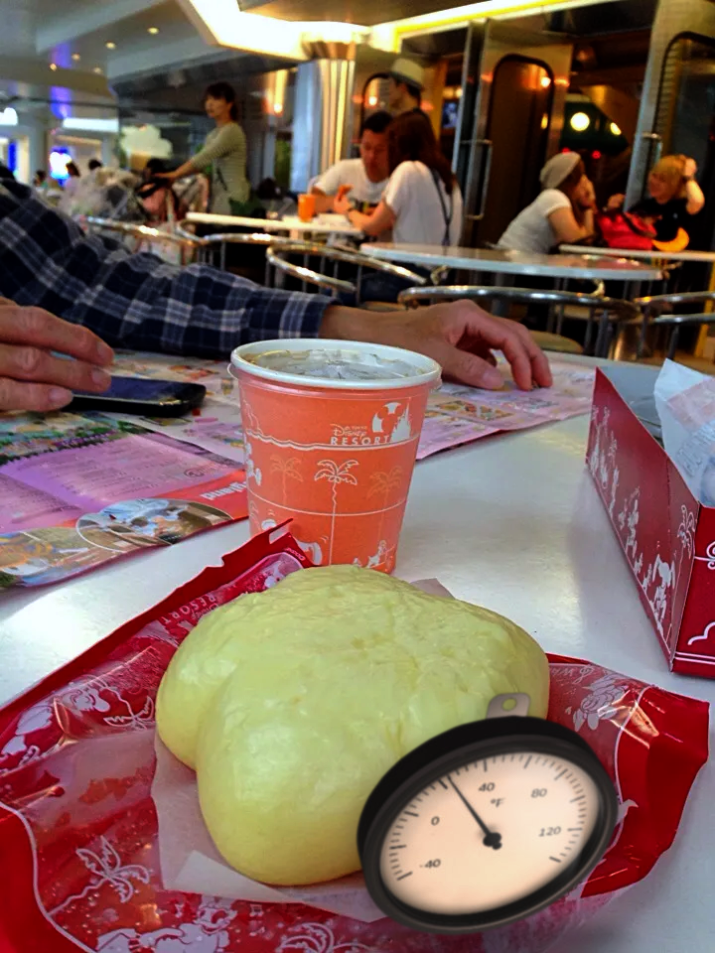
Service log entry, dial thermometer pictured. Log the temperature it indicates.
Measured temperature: 24 °F
